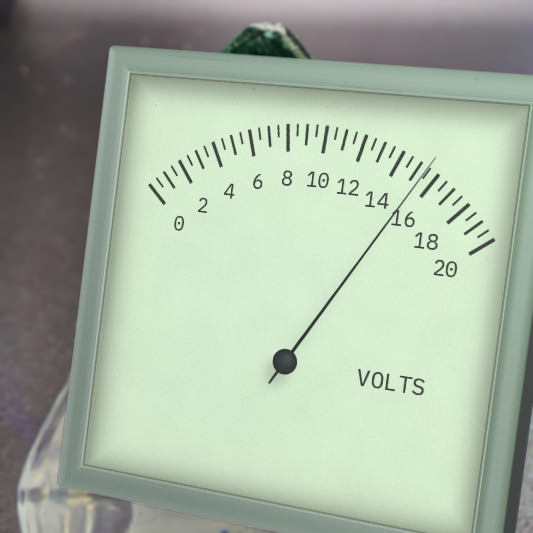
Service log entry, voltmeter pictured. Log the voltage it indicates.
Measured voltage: 15.5 V
